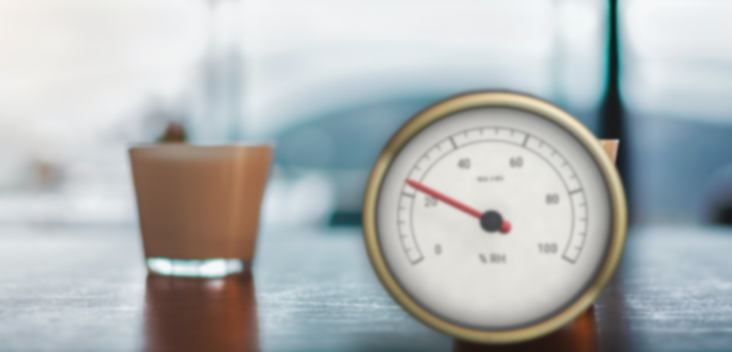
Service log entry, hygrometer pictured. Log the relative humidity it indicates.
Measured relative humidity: 24 %
